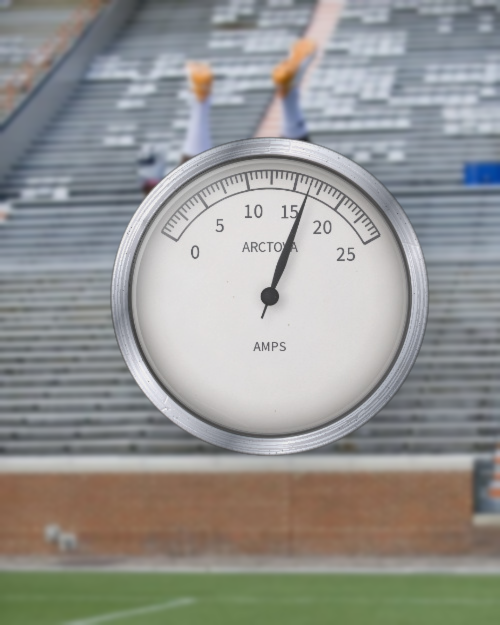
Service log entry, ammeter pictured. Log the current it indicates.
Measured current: 16.5 A
